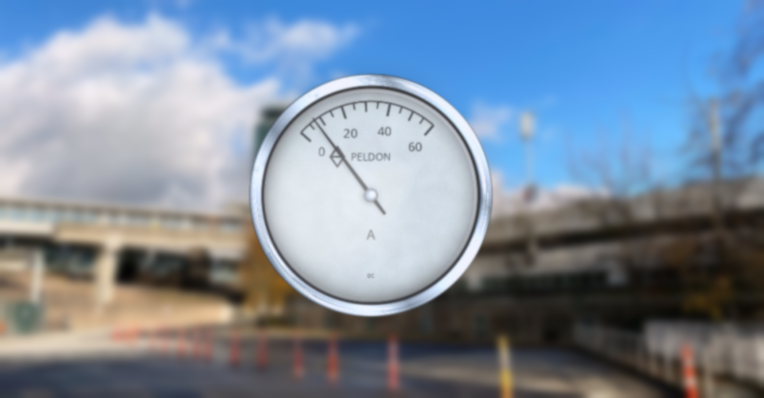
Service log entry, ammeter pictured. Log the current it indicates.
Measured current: 7.5 A
